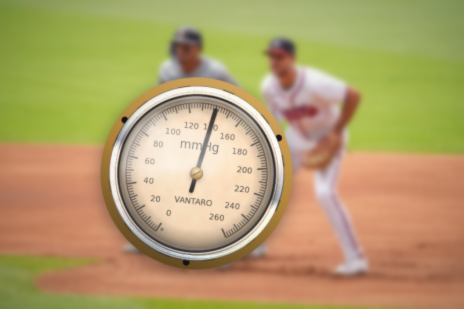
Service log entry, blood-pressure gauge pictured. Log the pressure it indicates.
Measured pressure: 140 mmHg
